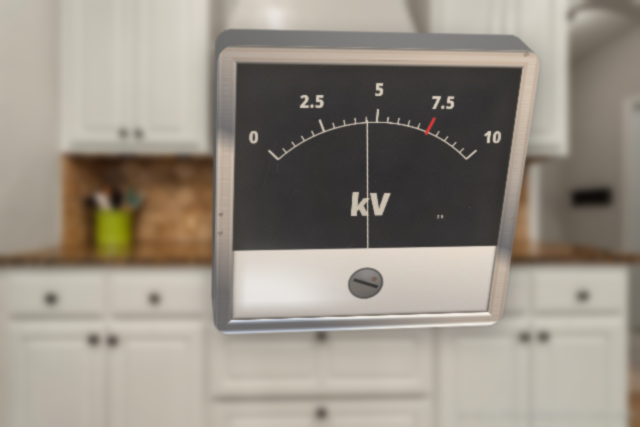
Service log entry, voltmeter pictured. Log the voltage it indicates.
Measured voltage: 4.5 kV
